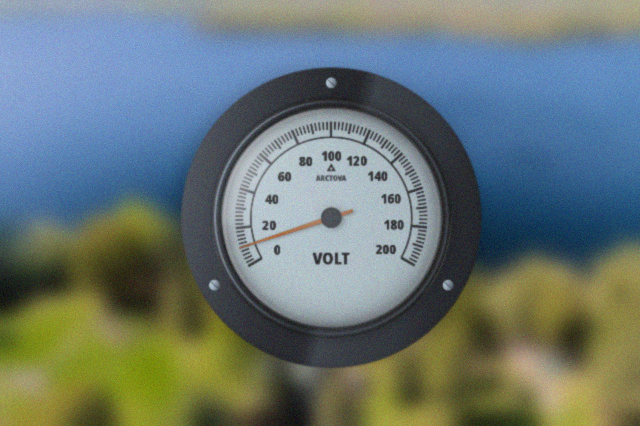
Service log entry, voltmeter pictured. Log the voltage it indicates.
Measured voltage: 10 V
